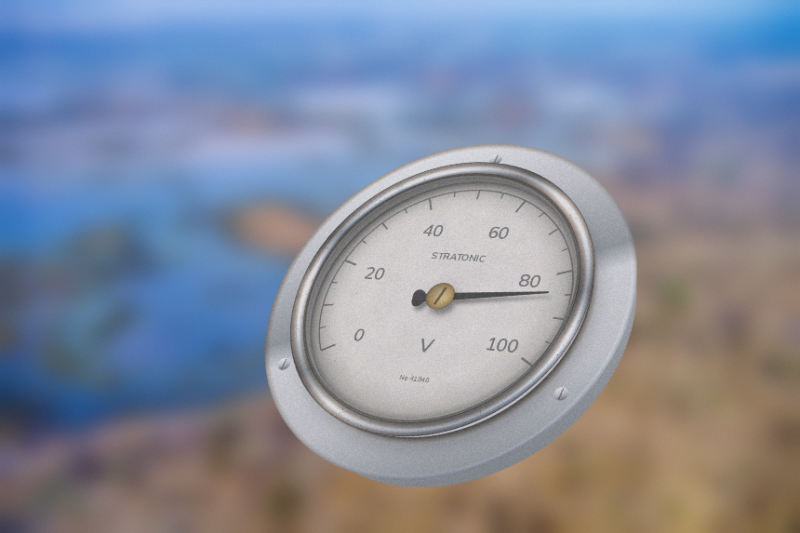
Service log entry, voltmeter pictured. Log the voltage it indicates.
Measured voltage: 85 V
